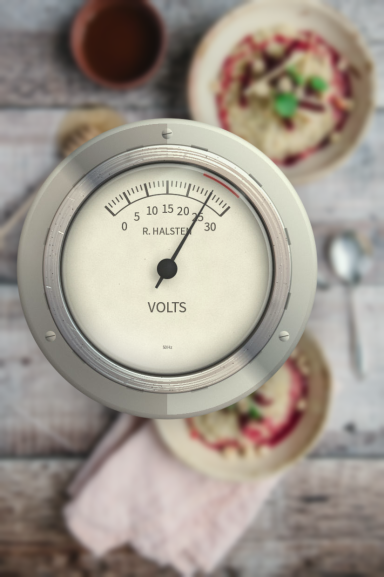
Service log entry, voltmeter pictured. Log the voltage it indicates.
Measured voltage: 25 V
